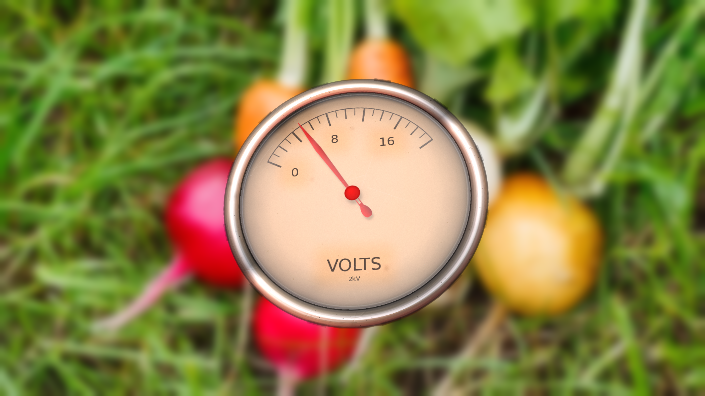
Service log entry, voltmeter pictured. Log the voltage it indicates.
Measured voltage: 5 V
